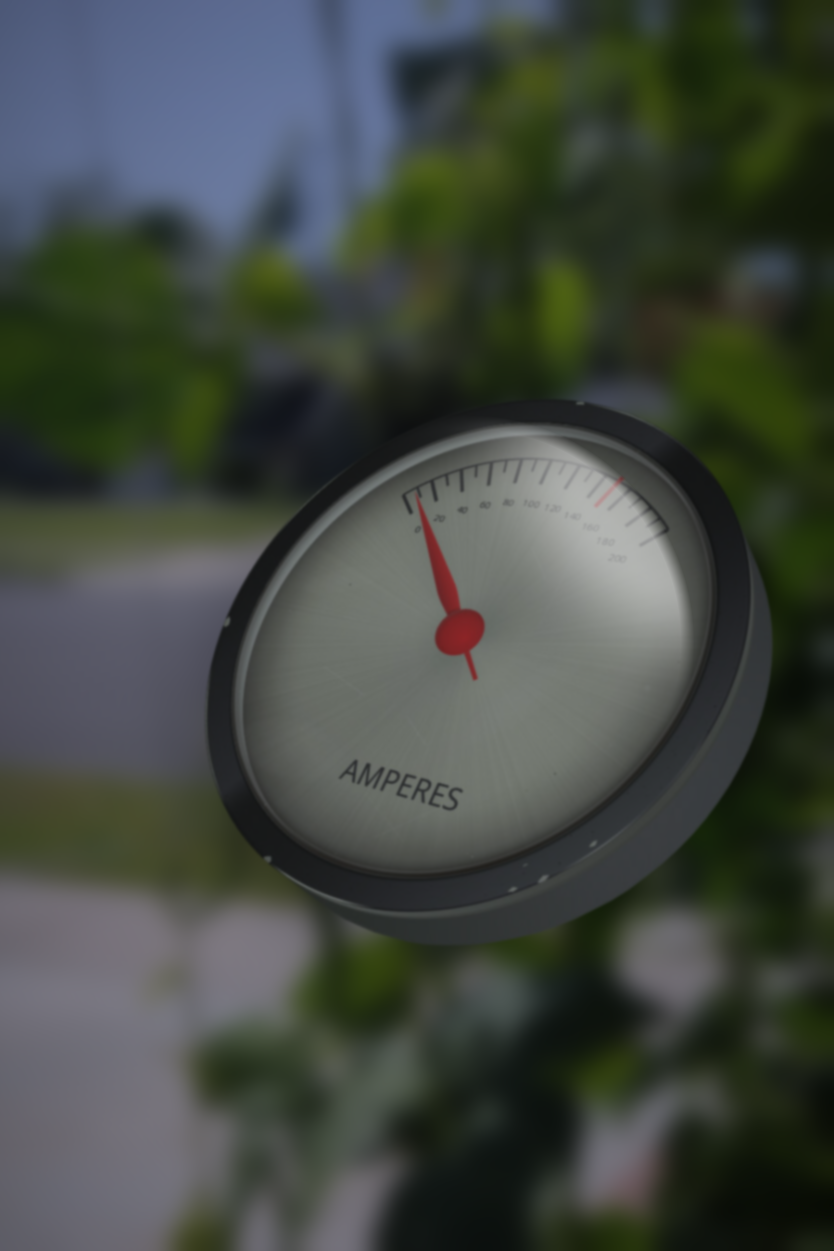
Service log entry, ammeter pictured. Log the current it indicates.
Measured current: 10 A
